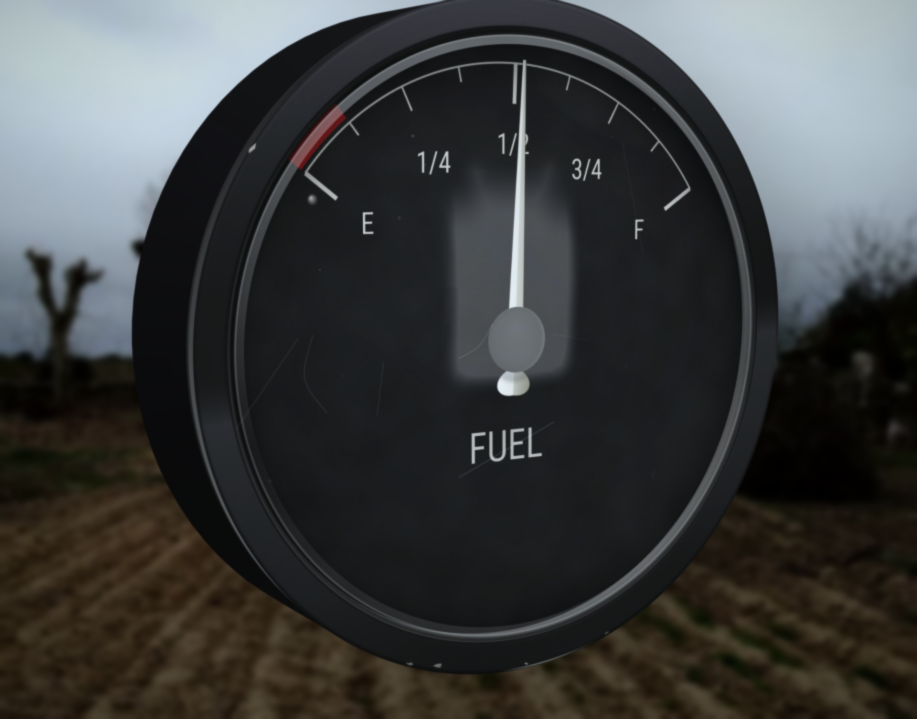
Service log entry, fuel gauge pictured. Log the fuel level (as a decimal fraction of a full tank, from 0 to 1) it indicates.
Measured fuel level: 0.5
